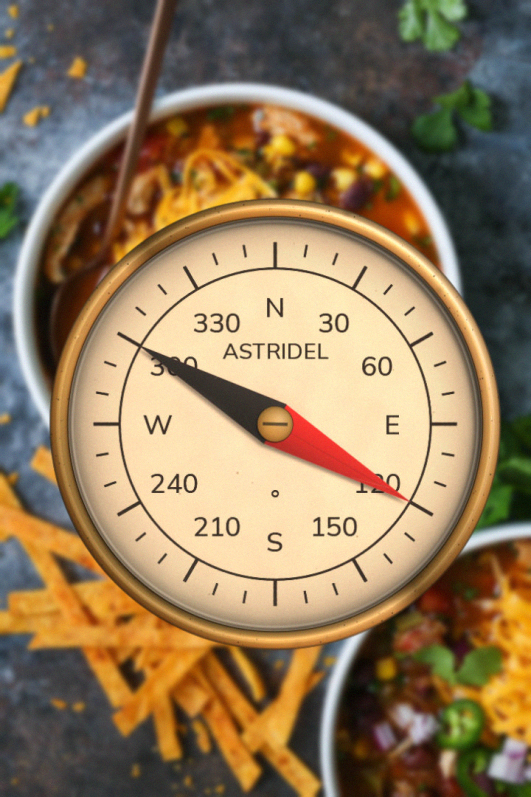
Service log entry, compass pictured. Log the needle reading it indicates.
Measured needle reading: 120 °
